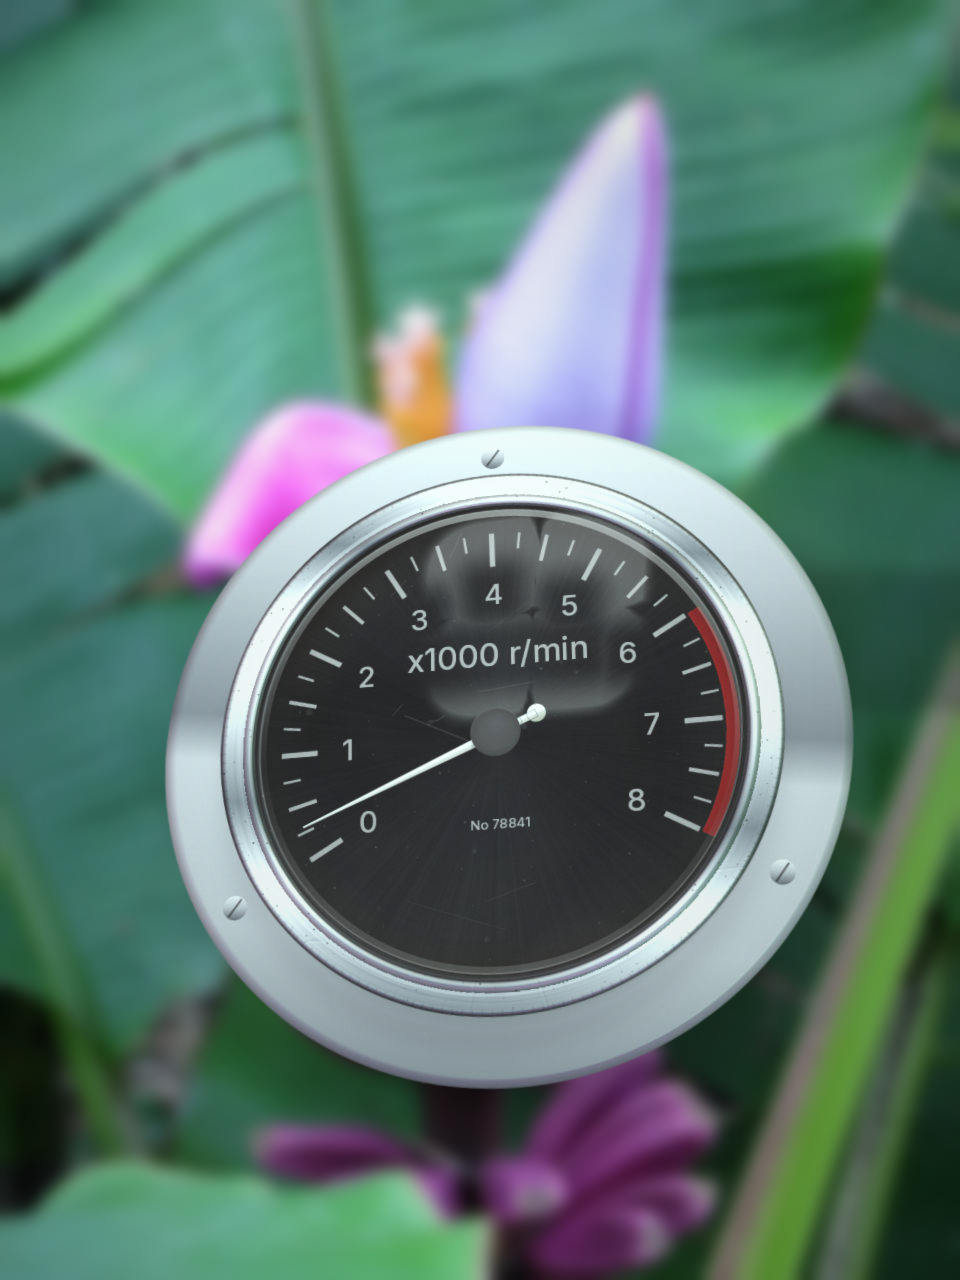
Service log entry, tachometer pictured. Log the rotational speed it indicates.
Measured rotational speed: 250 rpm
